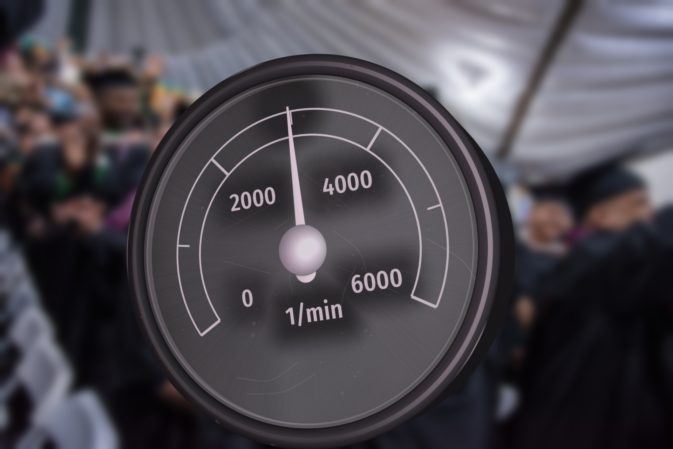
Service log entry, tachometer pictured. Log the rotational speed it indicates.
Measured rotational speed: 3000 rpm
